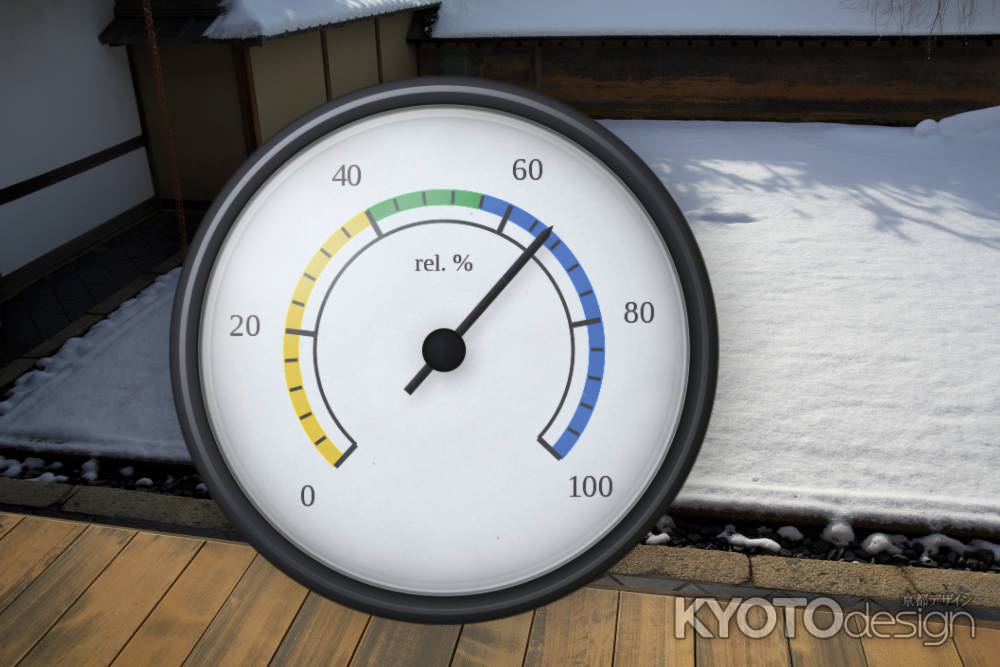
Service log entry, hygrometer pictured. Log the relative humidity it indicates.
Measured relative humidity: 66 %
